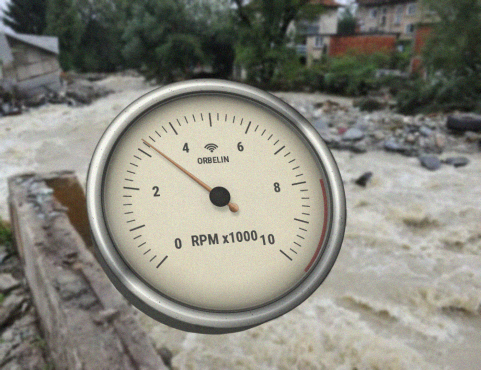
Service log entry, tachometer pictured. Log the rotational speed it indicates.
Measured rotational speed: 3200 rpm
